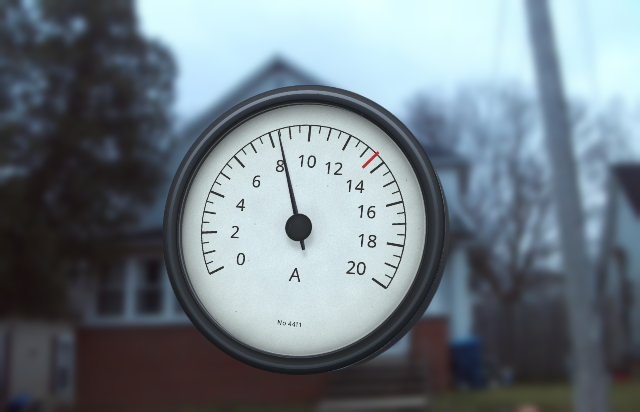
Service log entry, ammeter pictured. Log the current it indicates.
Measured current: 8.5 A
